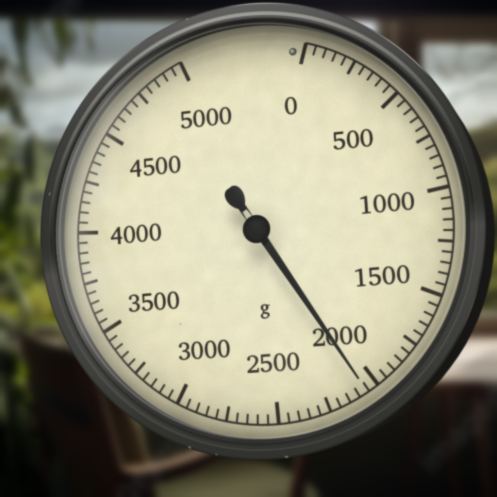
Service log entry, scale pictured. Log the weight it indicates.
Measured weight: 2050 g
